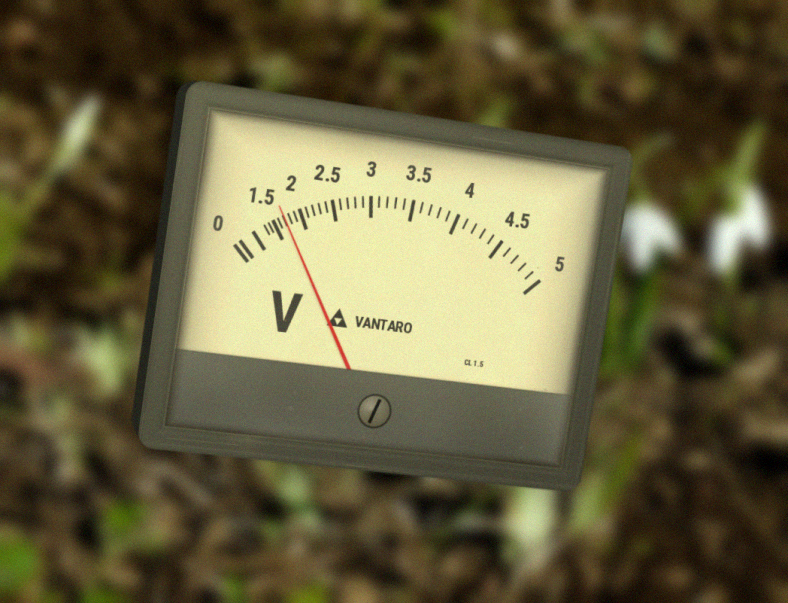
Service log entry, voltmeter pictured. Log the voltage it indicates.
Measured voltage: 1.7 V
